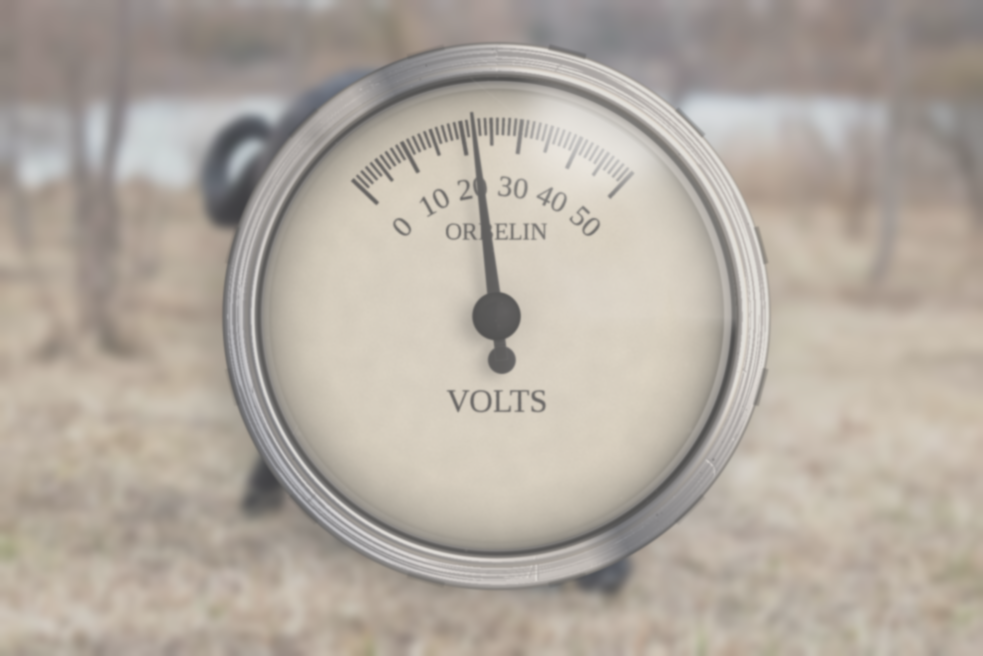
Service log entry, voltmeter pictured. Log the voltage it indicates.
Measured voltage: 22 V
